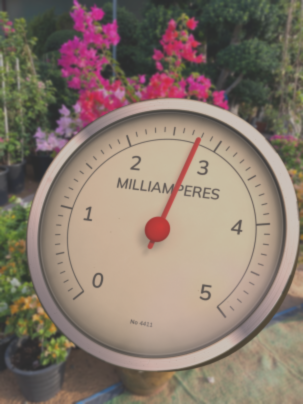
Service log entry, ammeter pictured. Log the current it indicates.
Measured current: 2.8 mA
